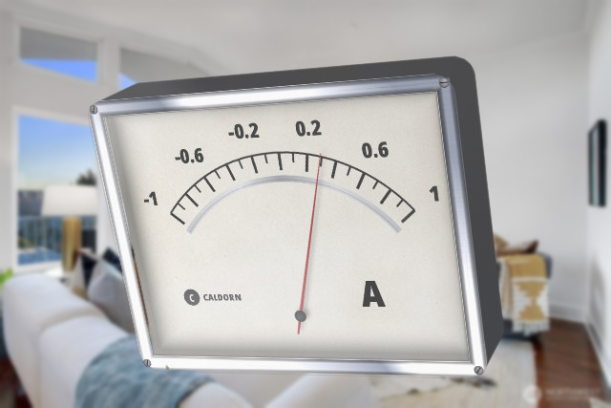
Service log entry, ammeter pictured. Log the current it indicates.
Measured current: 0.3 A
